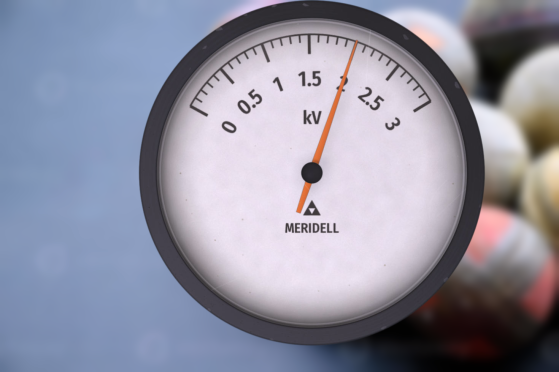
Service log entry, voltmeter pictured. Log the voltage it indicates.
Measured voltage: 2 kV
